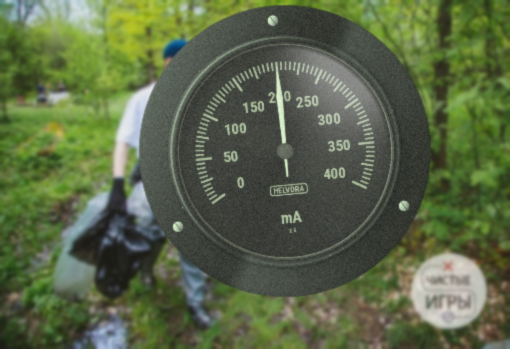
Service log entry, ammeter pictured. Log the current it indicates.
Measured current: 200 mA
